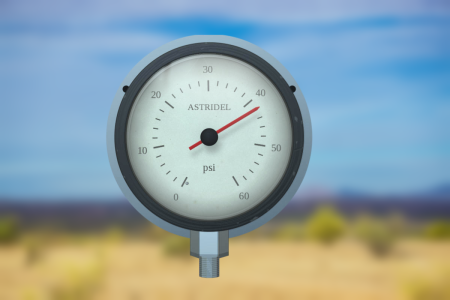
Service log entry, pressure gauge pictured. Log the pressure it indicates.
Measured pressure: 42 psi
